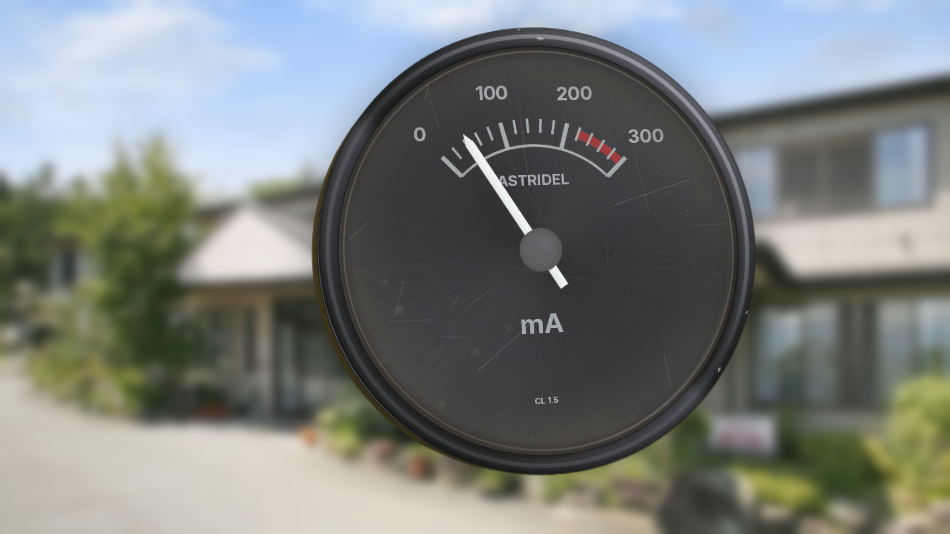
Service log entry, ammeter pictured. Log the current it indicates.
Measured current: 40 mA
